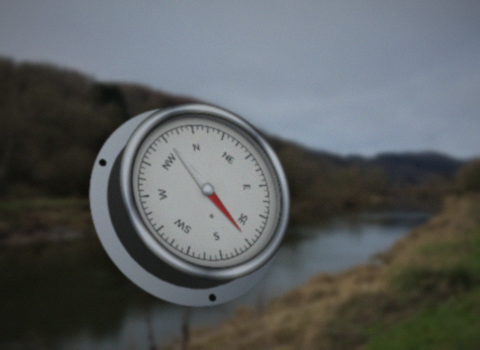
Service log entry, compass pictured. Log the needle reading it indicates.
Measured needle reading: 150 °
